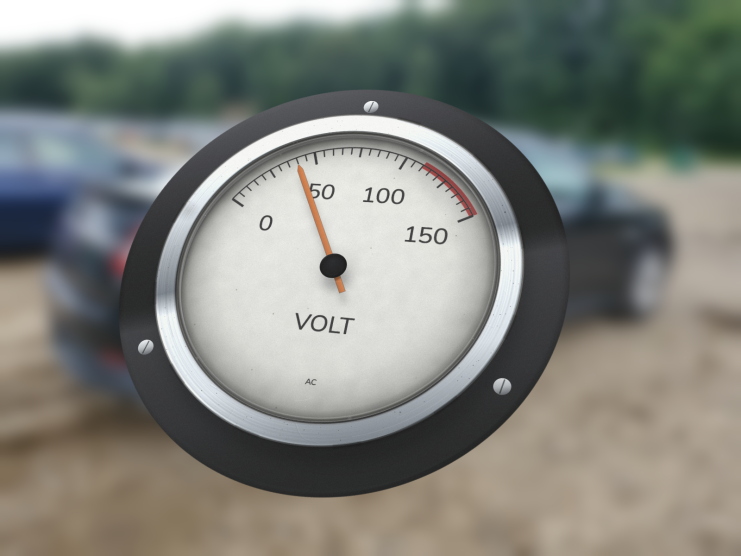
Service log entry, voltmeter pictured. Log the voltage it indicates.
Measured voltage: 40 V
